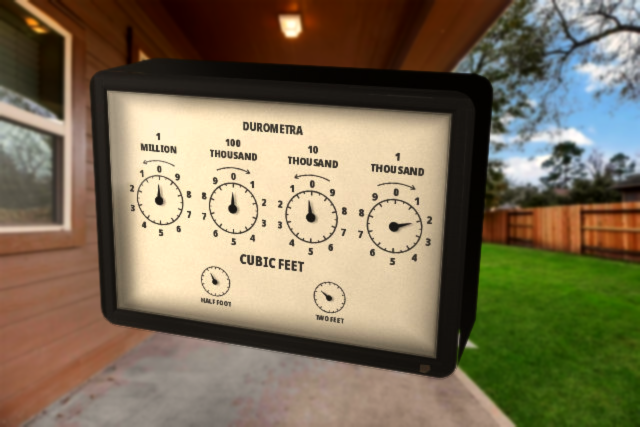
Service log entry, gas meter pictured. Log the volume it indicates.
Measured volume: 200 ft³
